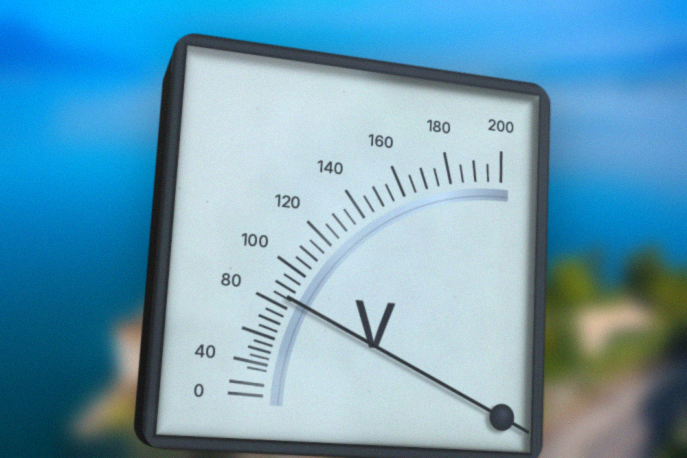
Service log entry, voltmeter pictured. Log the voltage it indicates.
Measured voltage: 85 V
